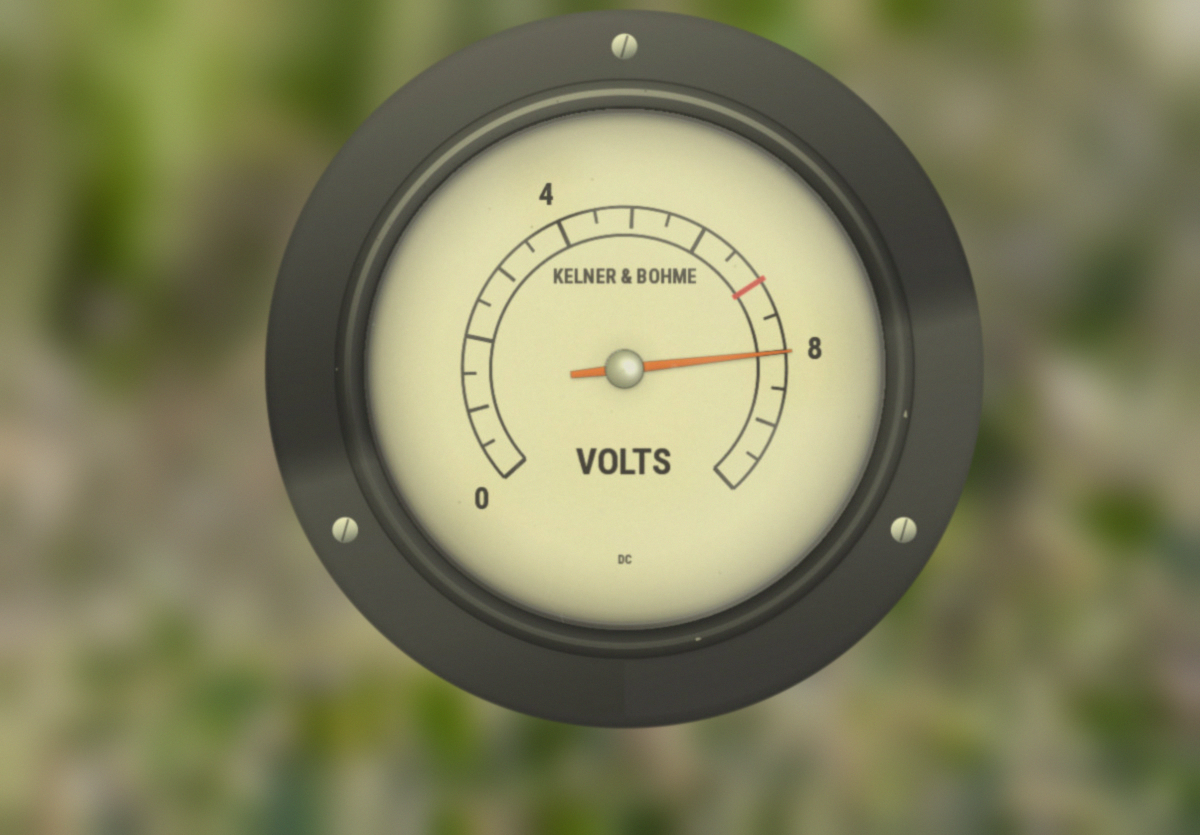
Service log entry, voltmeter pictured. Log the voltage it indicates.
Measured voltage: 8 V
